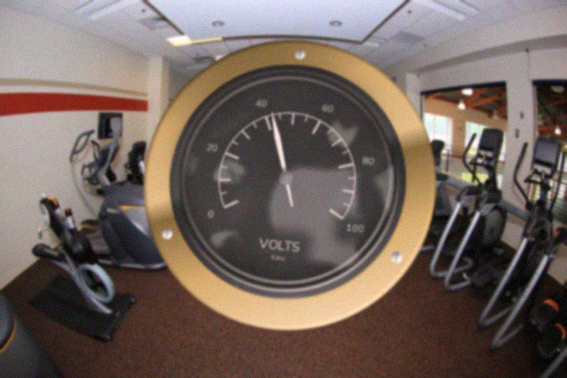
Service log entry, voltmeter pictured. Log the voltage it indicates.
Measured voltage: 42.5 V
